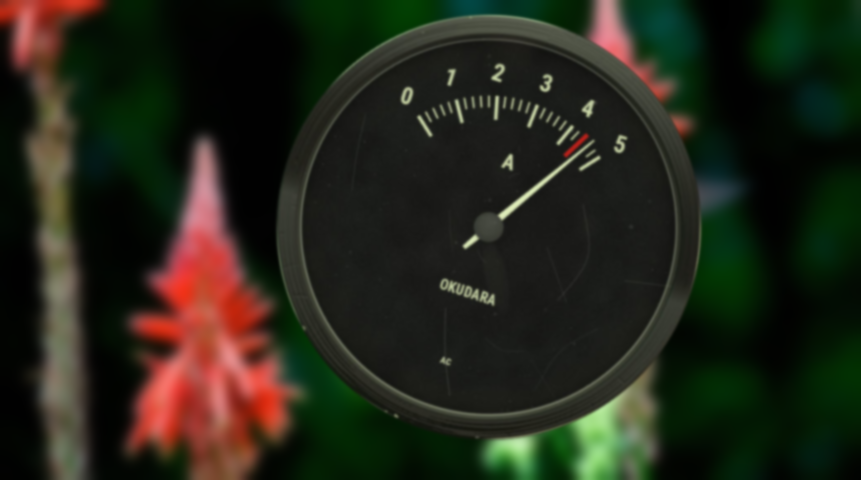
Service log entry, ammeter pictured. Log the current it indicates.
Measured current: 4.6 A
